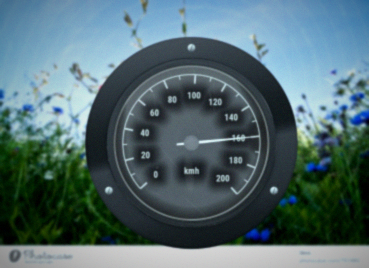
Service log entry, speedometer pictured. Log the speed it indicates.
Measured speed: 160 km/h
